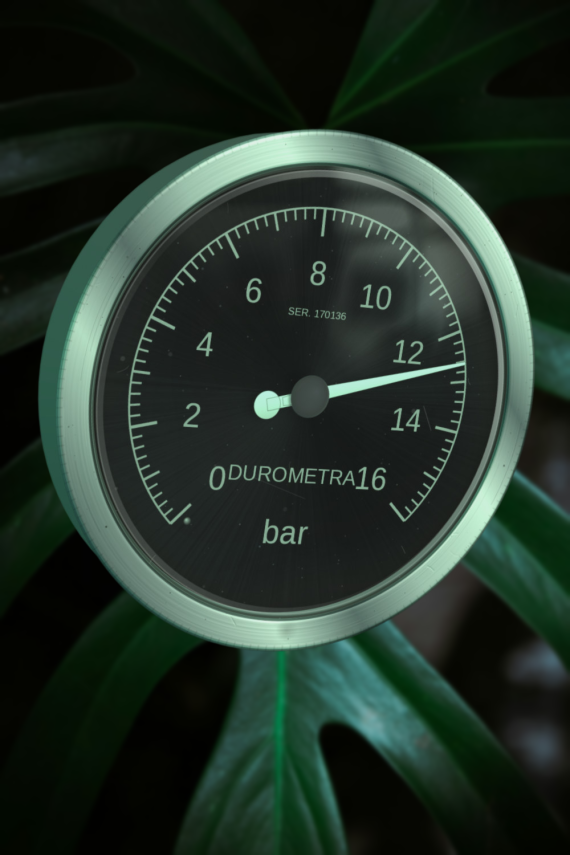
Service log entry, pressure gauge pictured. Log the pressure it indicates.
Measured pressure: 12.6 bar
